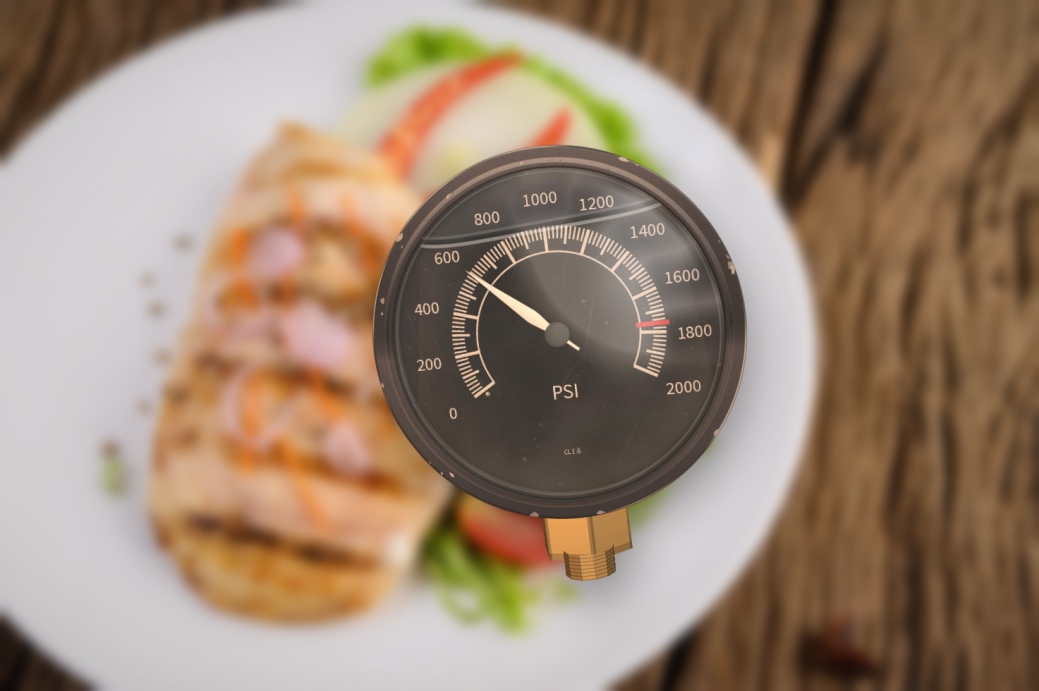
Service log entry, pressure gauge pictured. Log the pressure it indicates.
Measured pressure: 600 psi
